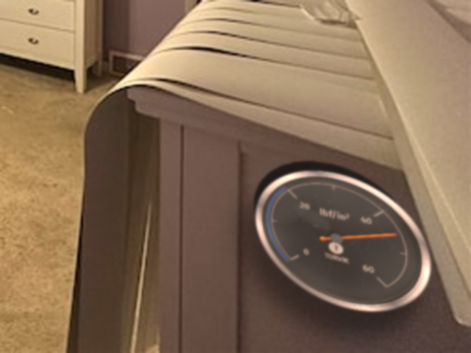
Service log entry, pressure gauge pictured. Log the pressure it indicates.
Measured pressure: 45 psi
